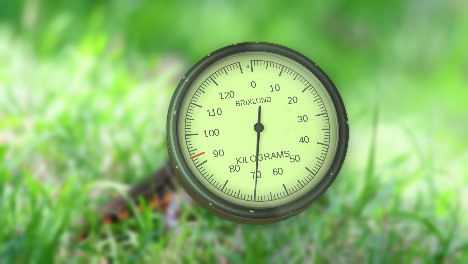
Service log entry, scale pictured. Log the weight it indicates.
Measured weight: 70 kg
